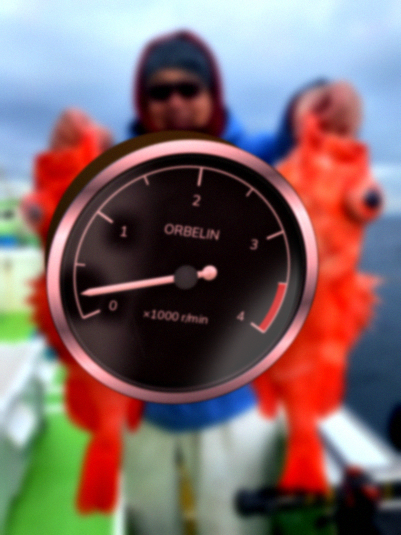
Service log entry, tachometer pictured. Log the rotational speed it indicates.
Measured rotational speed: 250 rpm
